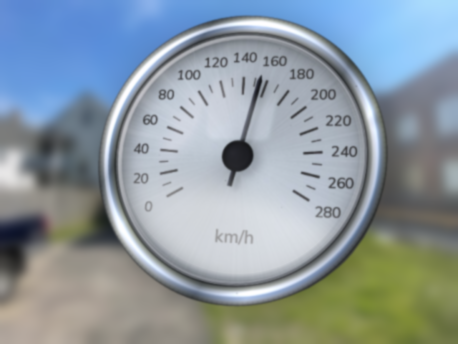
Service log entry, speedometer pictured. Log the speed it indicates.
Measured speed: 155 km/h
